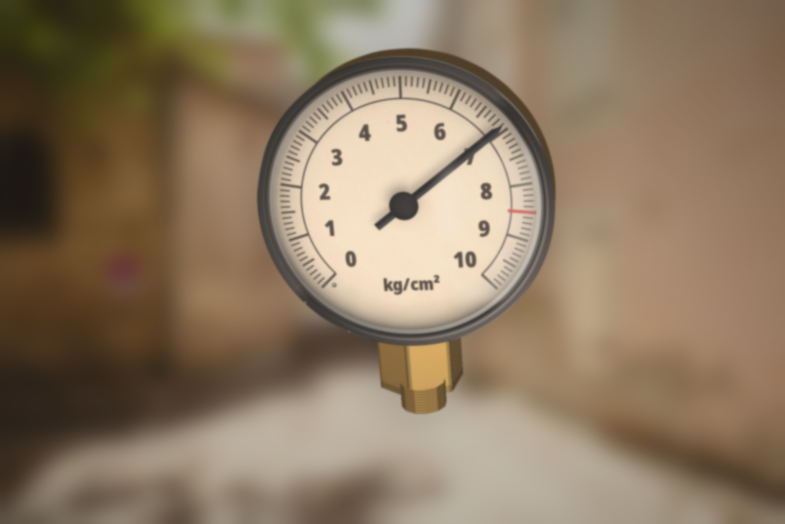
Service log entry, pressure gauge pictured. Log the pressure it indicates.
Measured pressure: 6.9 kg/cm²
